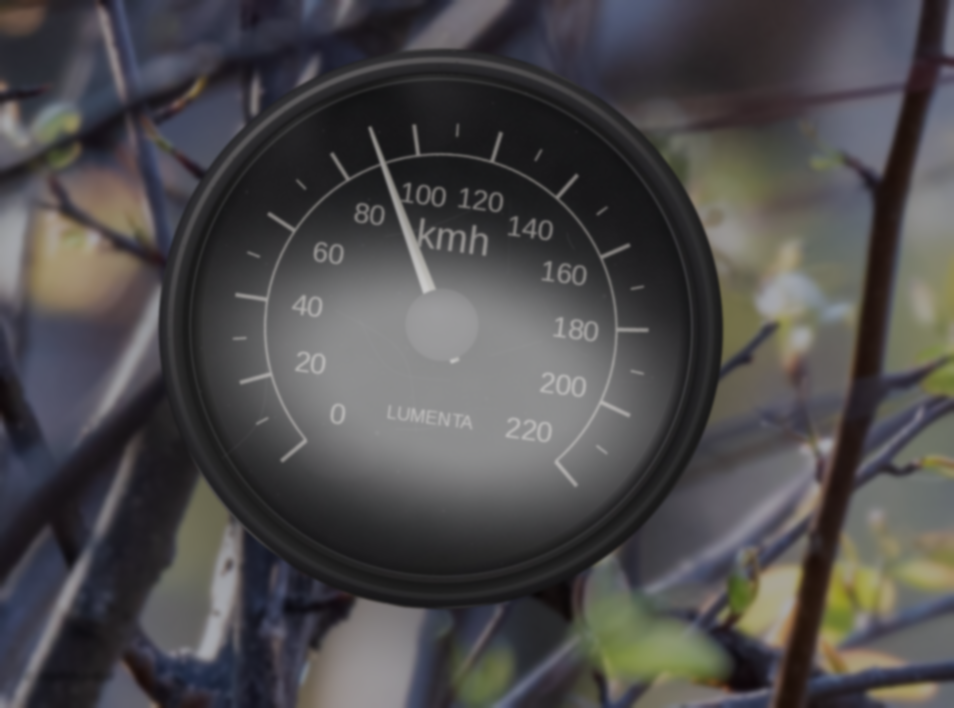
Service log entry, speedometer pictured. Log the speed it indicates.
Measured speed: 90 km/h
